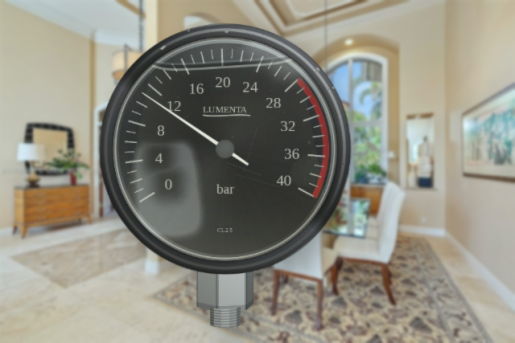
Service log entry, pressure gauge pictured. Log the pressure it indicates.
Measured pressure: 11 bar
